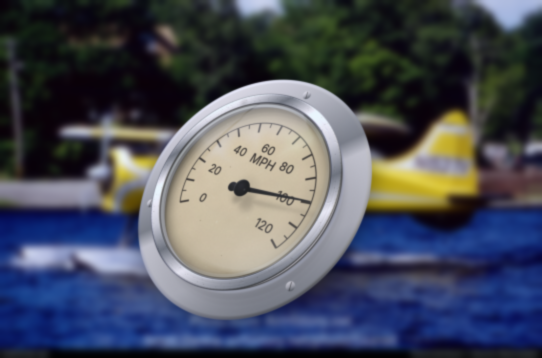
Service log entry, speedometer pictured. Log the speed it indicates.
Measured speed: 100 mph
